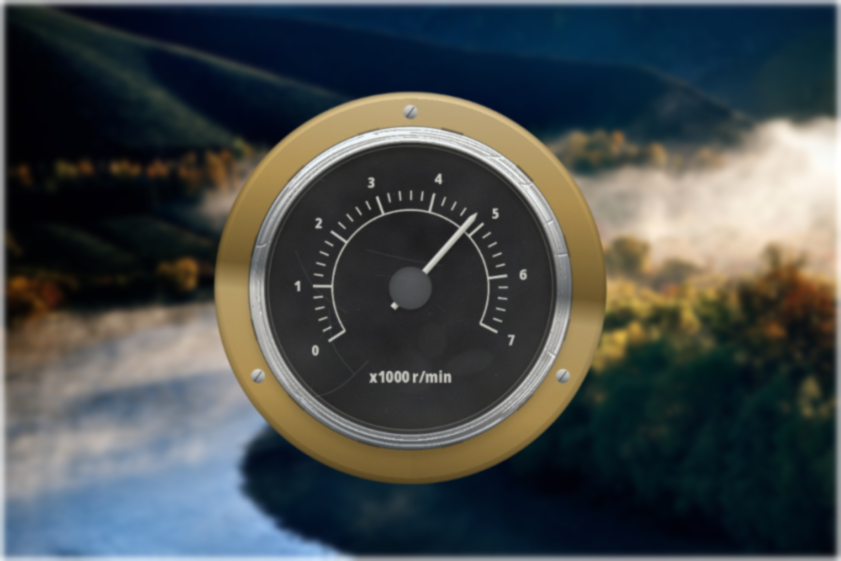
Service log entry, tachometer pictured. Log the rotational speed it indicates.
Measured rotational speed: 4800 rpm
